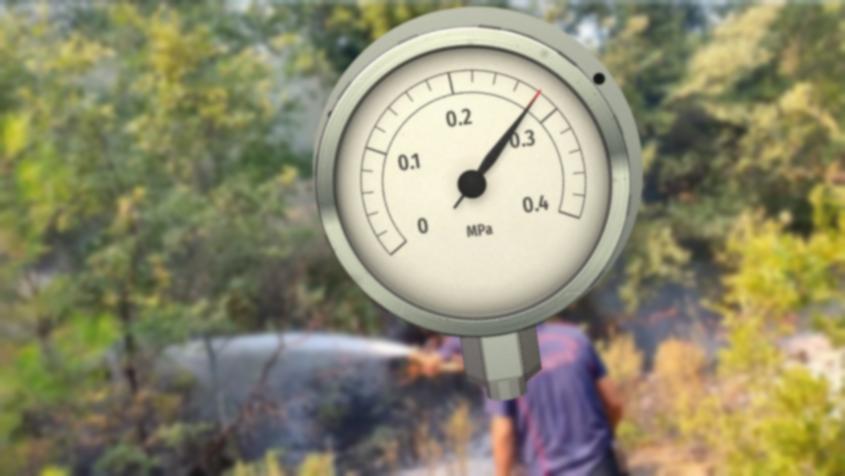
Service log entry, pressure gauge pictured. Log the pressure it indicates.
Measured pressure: 0.28 MPa
